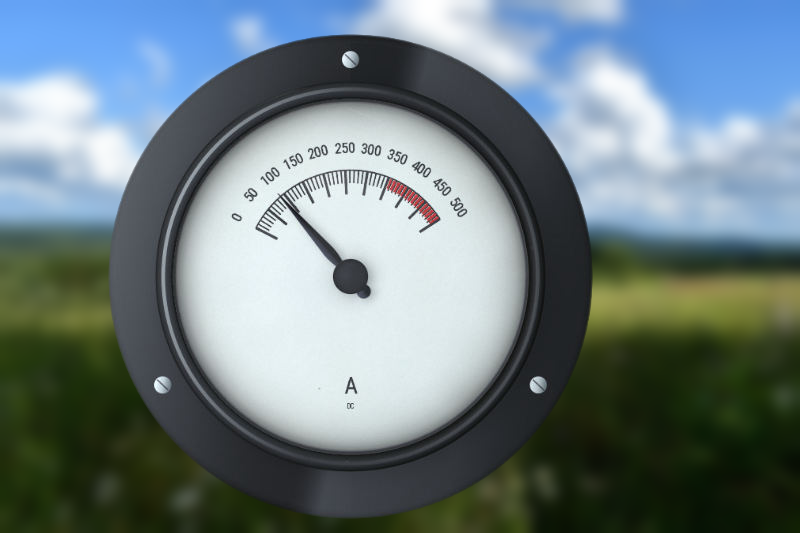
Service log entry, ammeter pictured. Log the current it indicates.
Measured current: 90 A
